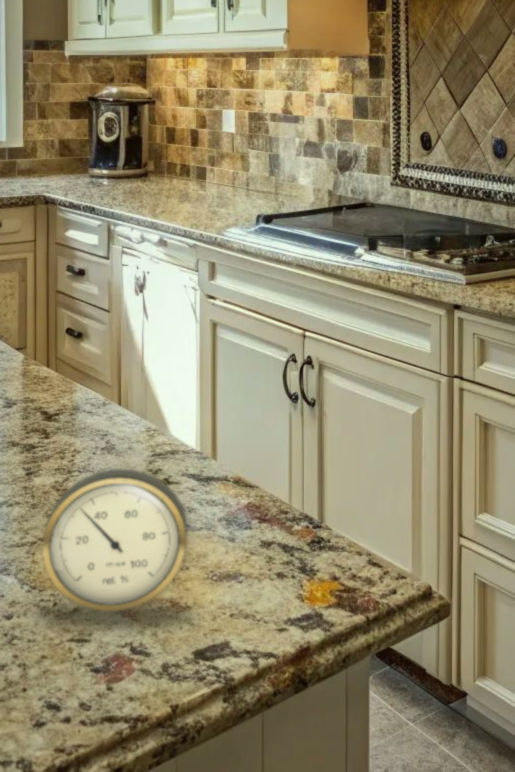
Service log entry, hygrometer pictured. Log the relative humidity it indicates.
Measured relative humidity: 35 %
